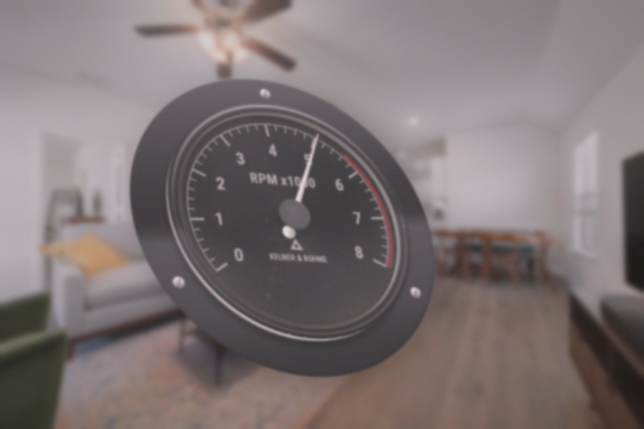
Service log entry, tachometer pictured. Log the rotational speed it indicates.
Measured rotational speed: 5000 rpm
